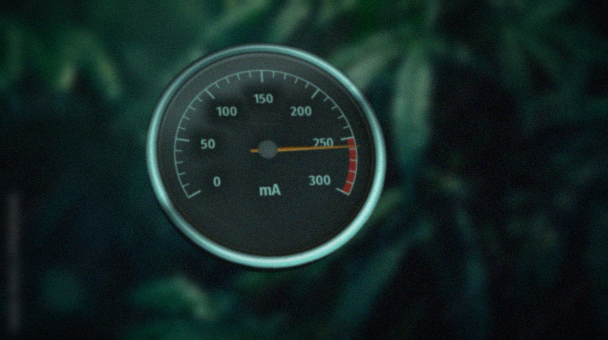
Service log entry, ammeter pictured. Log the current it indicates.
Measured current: 260 mA
